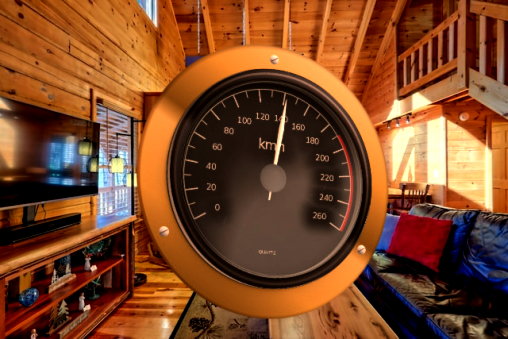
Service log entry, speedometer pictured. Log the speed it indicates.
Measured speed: 140 km/h
